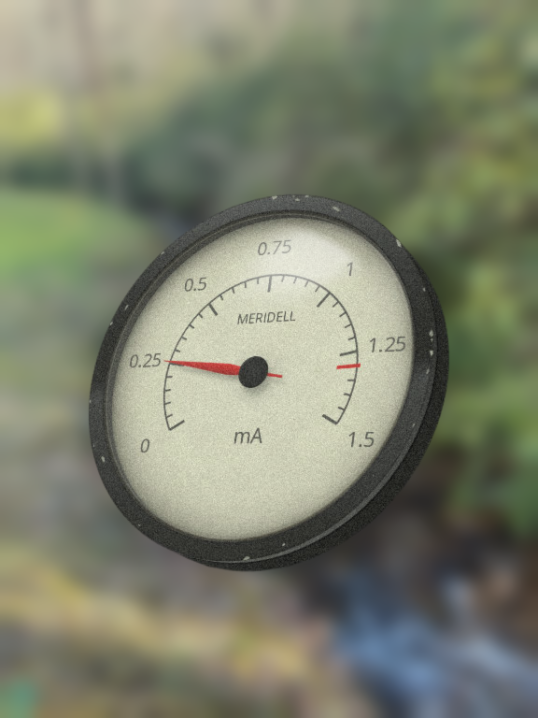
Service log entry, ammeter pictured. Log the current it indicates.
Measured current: 0.25 mA
